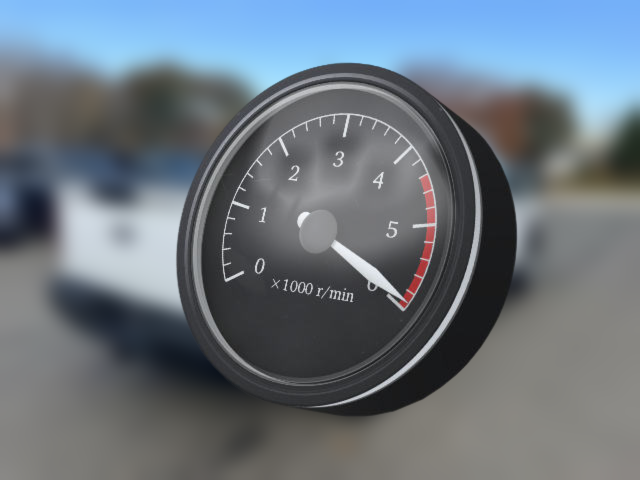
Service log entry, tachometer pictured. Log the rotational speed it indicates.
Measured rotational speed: 5900 rpm
